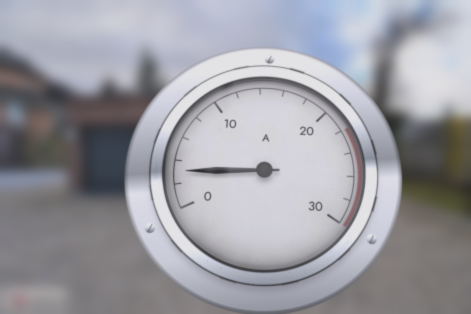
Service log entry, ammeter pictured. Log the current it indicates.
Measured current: 3 A
